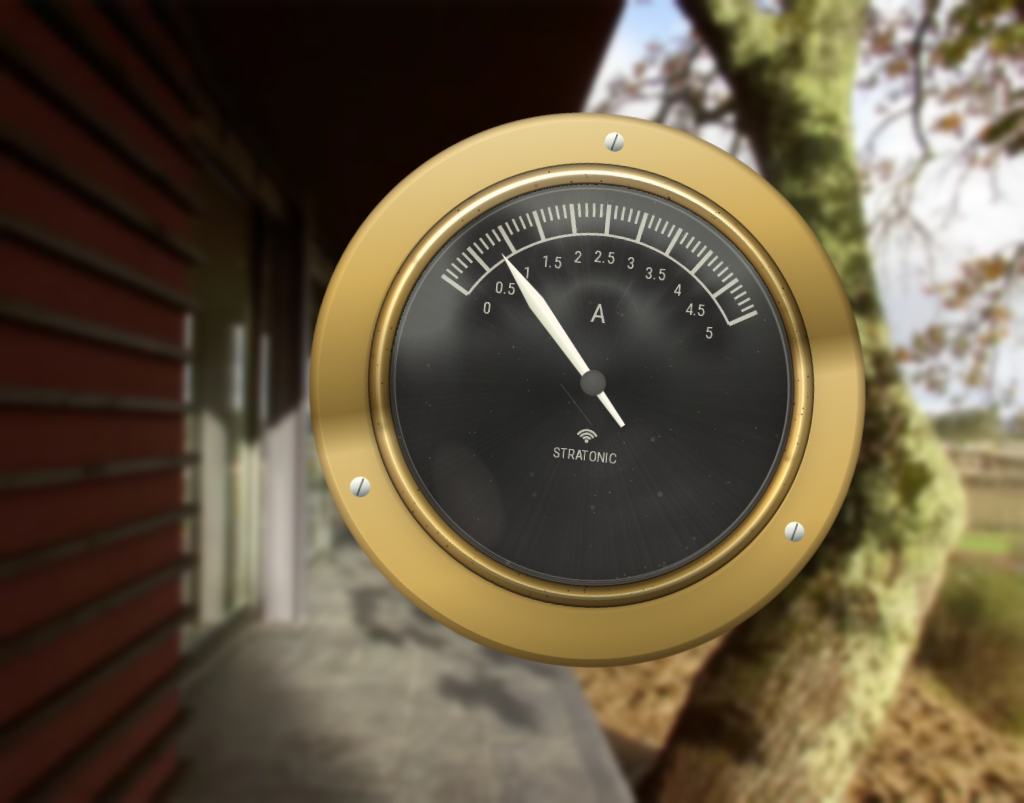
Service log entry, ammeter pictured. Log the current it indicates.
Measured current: 0.8 A
